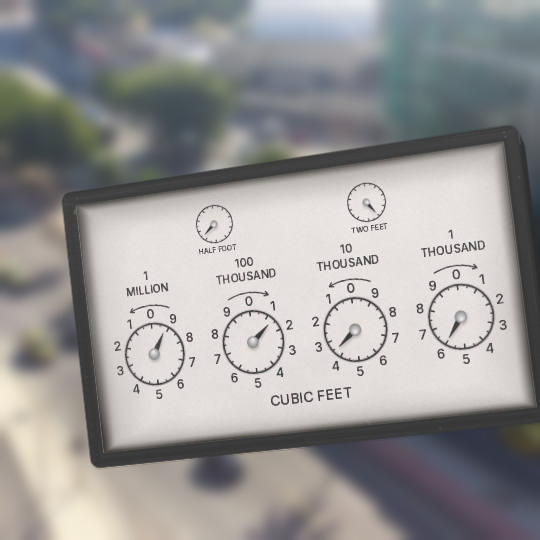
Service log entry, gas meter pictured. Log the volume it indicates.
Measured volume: 913600 ft³
